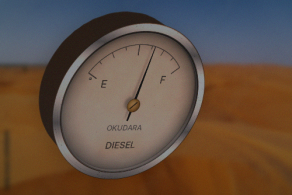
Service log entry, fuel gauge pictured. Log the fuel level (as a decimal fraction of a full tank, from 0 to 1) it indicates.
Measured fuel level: 0.625
